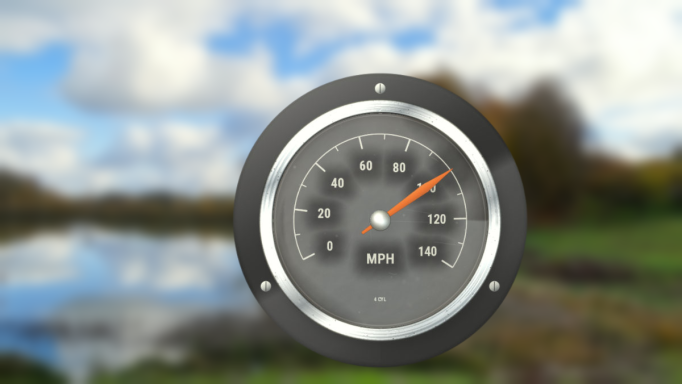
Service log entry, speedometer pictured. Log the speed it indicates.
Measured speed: 100 mph
